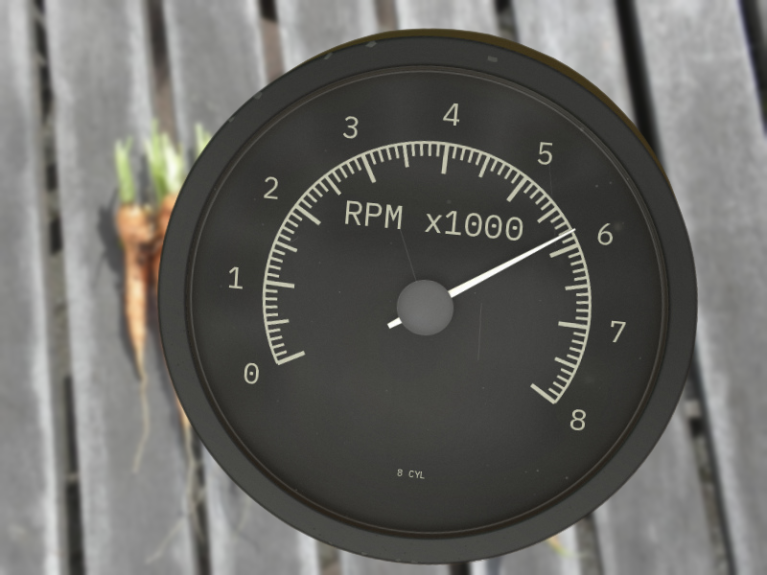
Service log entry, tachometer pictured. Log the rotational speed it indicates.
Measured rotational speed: 5800 rpm
